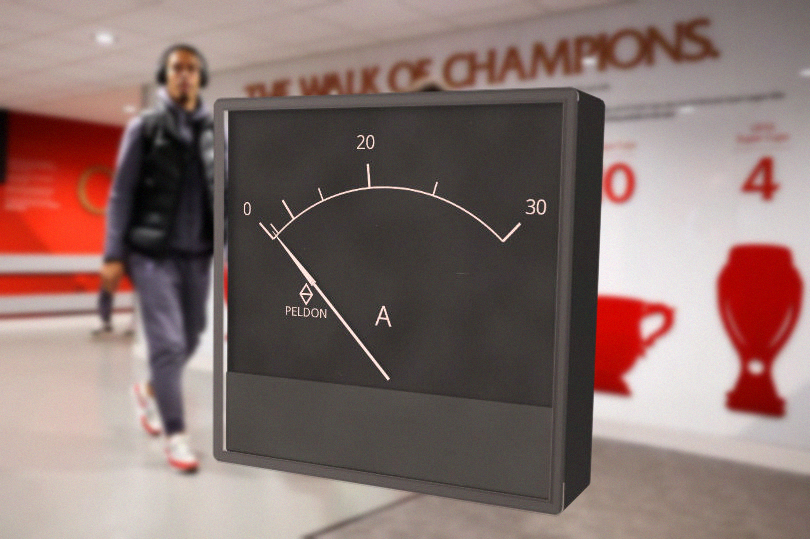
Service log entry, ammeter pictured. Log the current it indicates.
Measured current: 5 A
